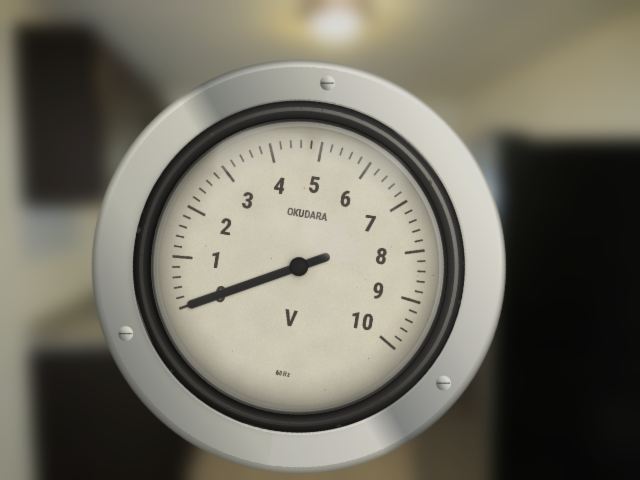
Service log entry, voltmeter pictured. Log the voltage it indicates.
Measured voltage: 0 V
